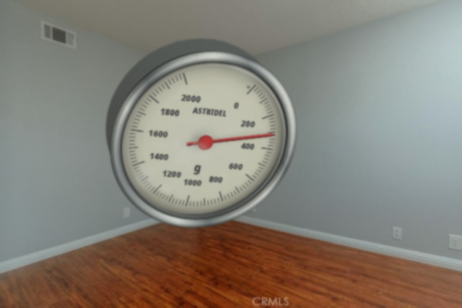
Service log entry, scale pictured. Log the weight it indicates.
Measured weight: 300 g
